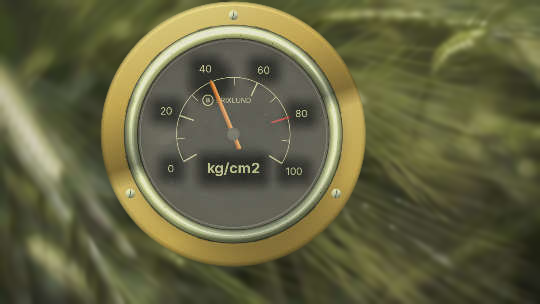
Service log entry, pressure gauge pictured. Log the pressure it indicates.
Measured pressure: 40 kg/cm²
